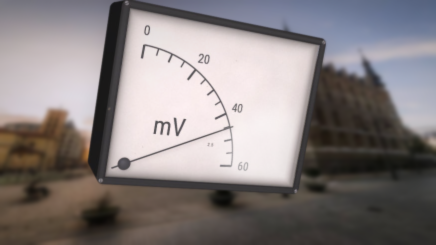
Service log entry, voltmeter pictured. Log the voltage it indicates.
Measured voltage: 45 mV
